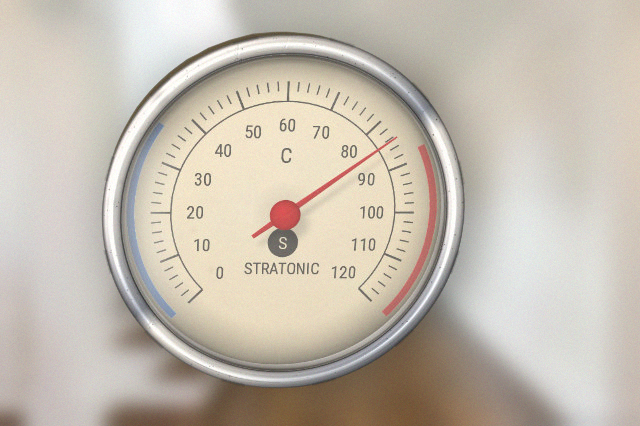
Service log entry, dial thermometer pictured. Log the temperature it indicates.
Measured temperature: 84 °C
